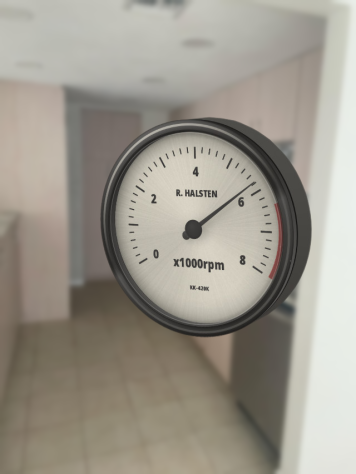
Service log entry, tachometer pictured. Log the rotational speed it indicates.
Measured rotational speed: 5800 rpm
